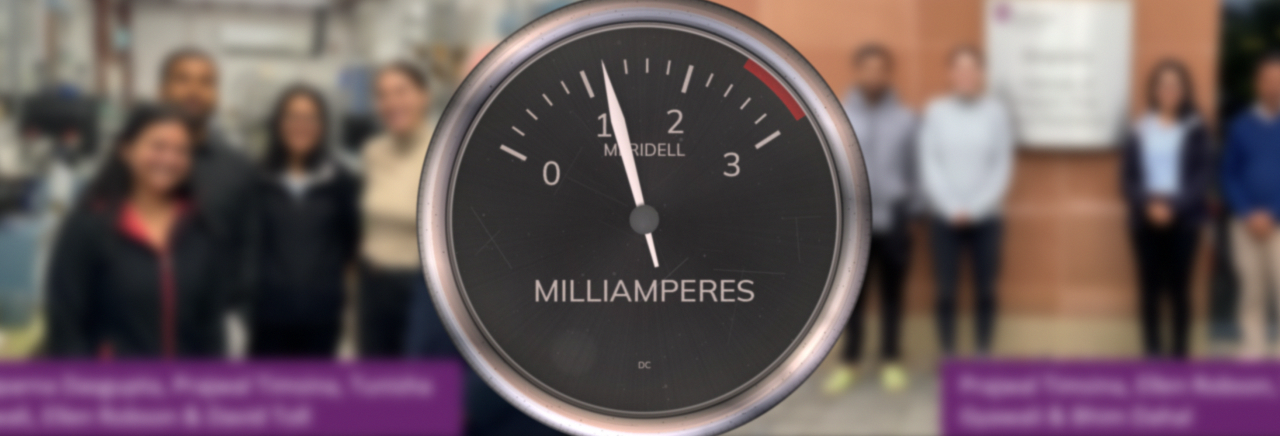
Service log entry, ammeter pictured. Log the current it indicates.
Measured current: 1.2 mA
